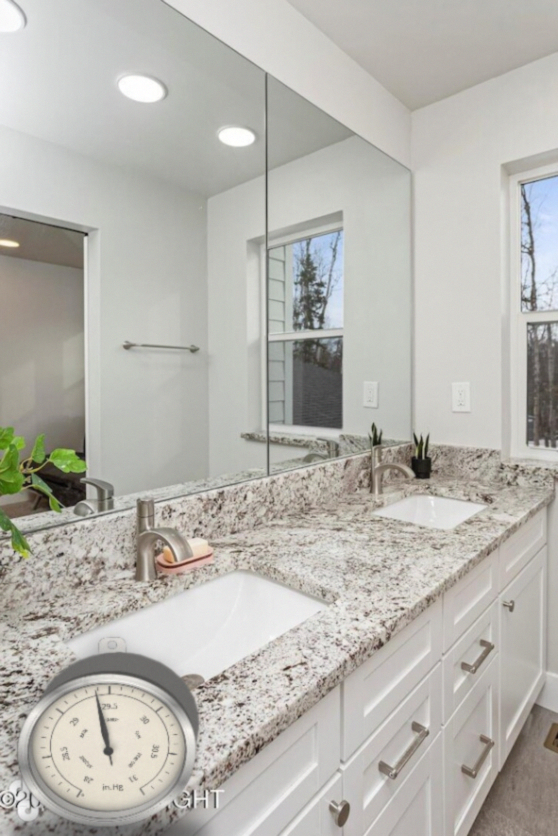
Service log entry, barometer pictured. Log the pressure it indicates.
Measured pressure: 29.4 inHg
